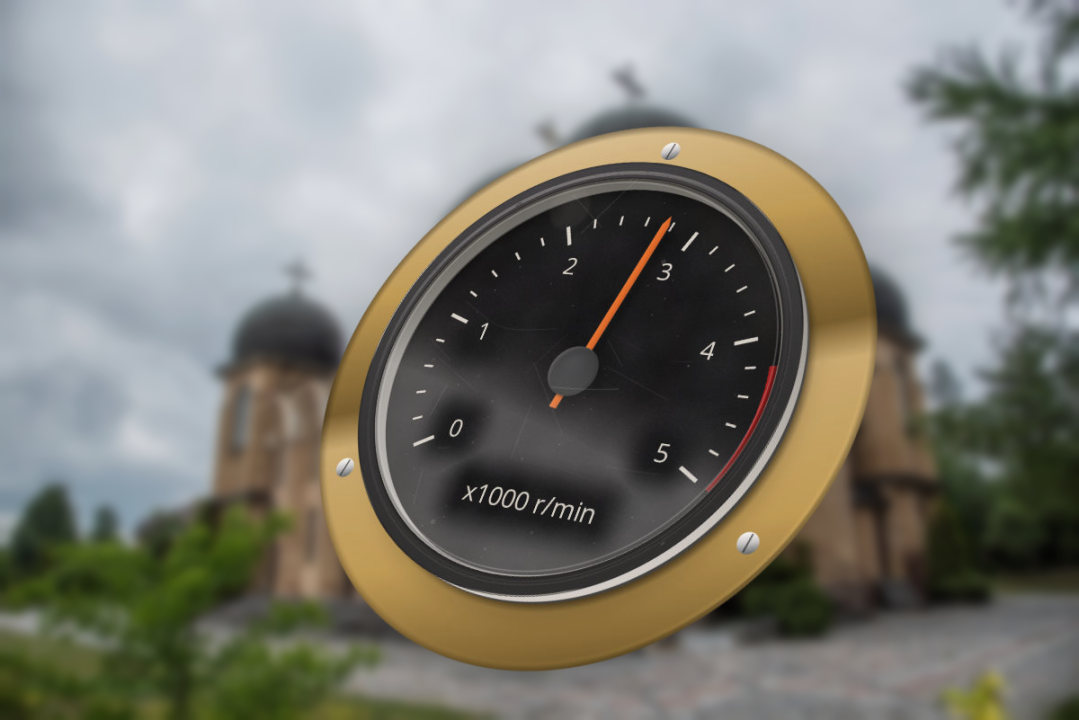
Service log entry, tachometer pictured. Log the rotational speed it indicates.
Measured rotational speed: 2800 rpm
